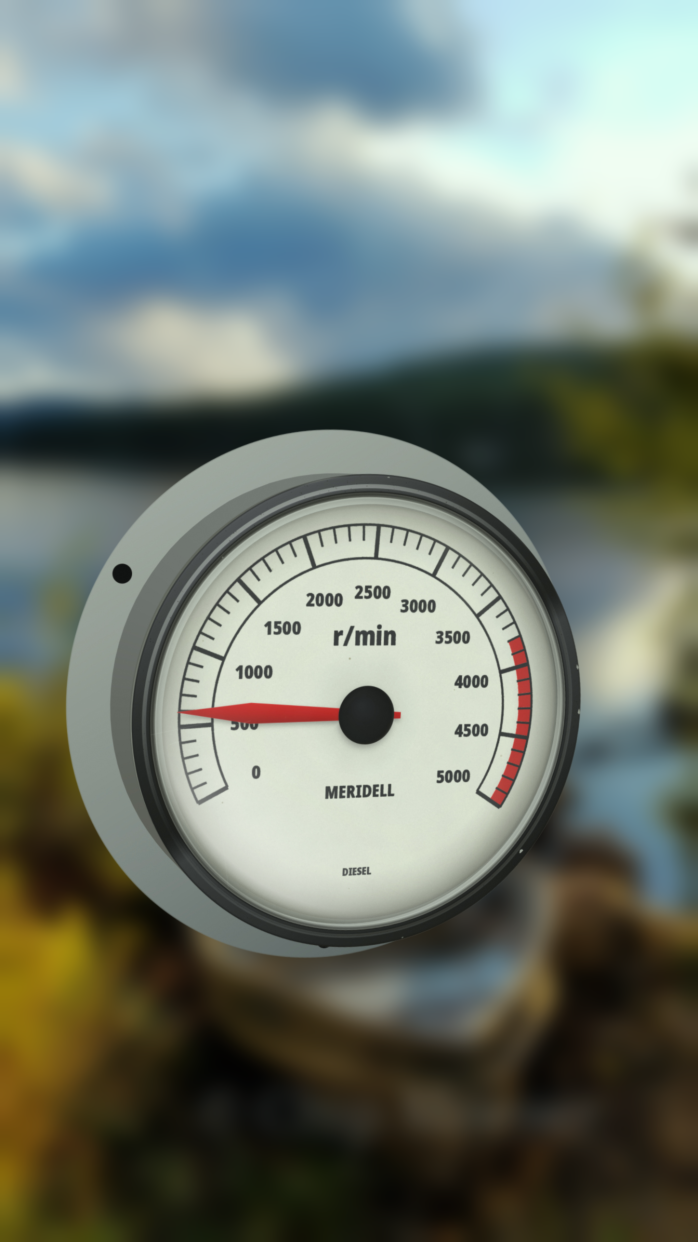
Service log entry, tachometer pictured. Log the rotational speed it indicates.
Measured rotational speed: 600 rpm
